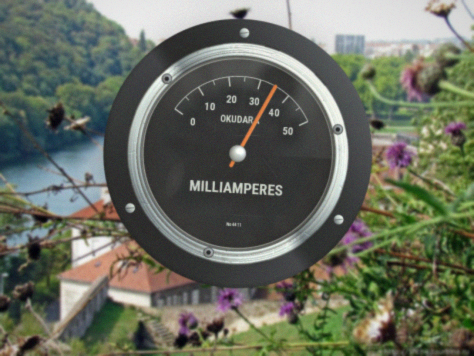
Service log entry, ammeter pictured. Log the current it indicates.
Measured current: 35 mA
